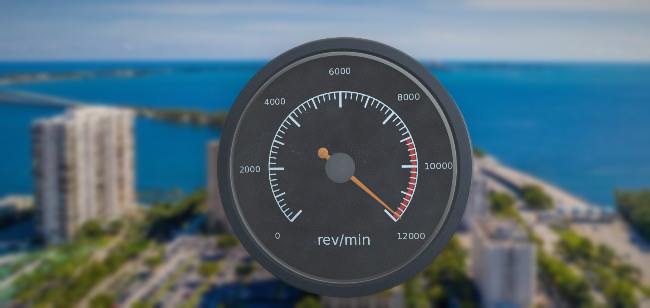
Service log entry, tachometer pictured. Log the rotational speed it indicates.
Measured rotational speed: 11800 rpm
